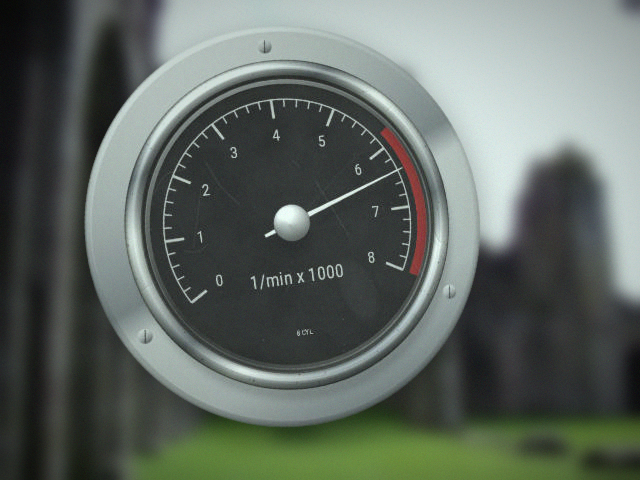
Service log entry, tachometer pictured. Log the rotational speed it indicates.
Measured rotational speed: 6400 rpm
